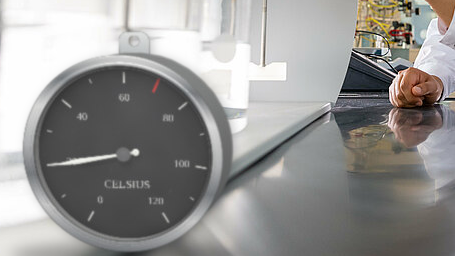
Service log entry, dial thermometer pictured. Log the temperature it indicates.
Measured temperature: 20 °C
